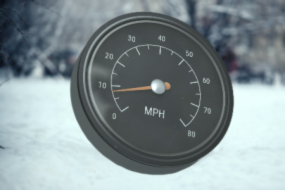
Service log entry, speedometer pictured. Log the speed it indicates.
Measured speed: 7.5 mph
